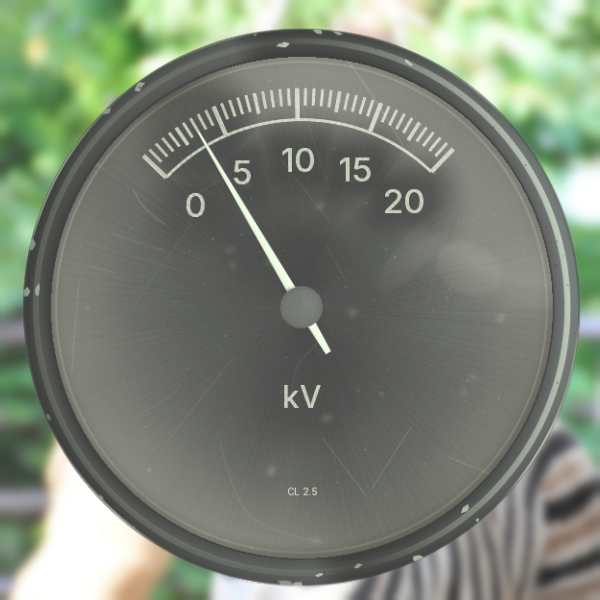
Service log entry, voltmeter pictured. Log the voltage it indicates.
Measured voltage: 3.5 kV
